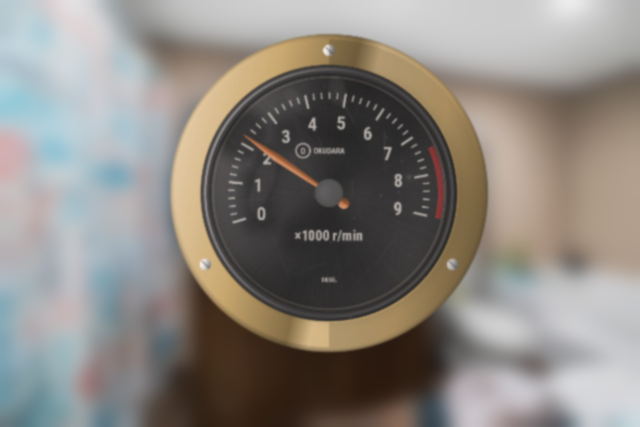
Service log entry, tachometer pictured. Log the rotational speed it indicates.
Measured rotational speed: 2200 rpm
